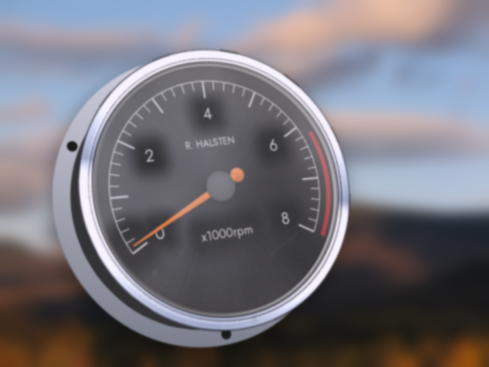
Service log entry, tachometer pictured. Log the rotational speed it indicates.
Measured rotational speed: 100 rpm
